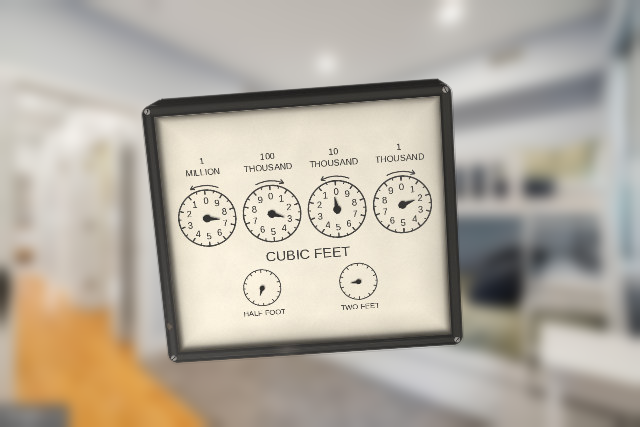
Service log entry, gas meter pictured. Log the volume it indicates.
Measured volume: 730200 ft³
